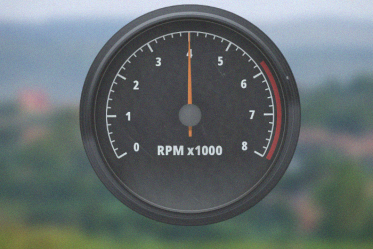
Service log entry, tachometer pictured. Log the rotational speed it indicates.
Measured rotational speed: 4000 rpm
